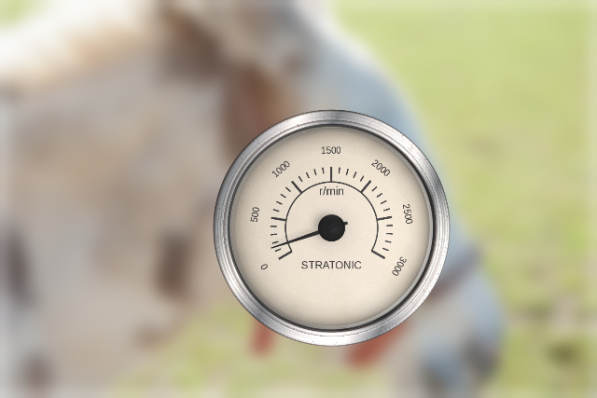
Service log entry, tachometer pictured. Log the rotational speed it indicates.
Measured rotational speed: 150 rpm
